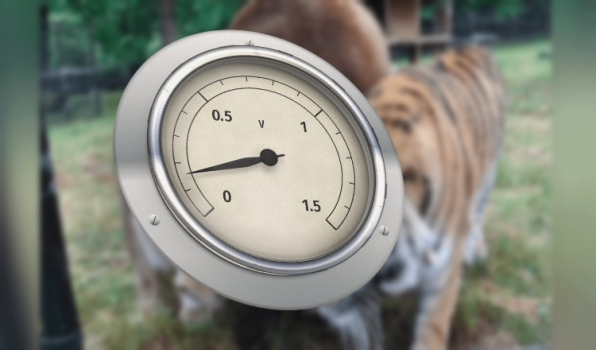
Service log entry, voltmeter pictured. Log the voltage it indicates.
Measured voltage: 0.15 V
